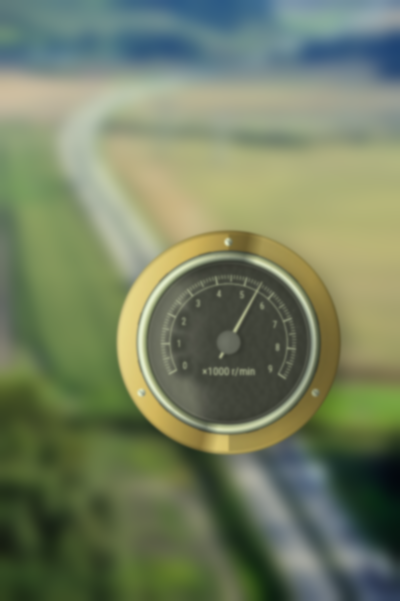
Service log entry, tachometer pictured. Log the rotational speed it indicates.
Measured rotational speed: 5500 rpm
